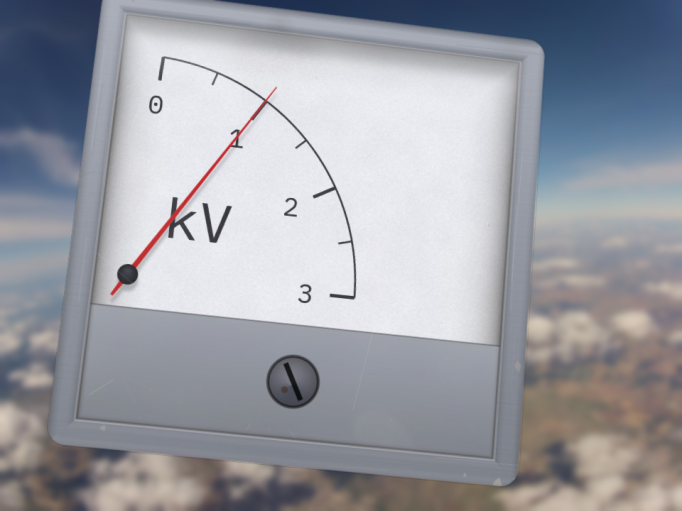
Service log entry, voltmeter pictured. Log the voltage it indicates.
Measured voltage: 1 kV
